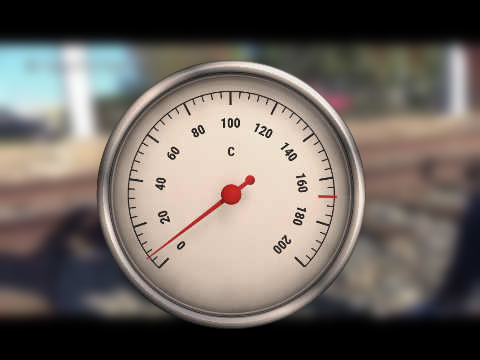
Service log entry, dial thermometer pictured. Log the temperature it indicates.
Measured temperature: 6 °C
